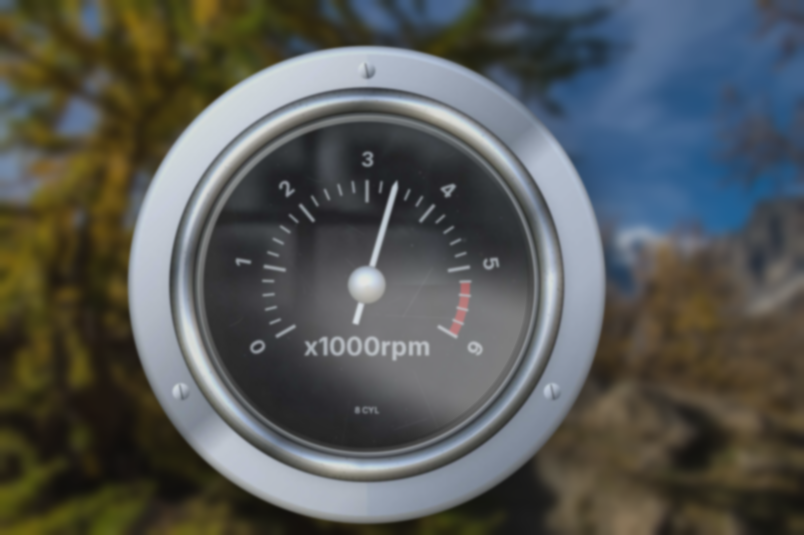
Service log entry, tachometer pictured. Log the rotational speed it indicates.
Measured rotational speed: 3400 rpm
